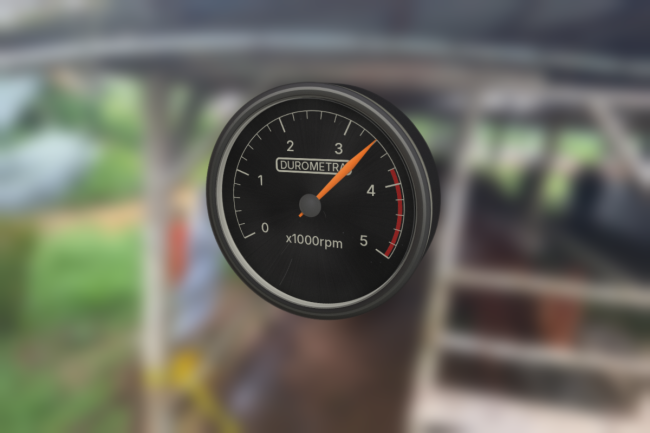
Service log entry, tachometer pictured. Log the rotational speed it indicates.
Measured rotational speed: 3400 rpm
